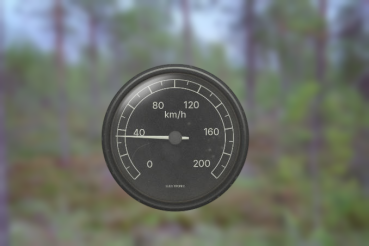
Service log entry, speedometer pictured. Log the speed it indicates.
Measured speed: 35 km/h
